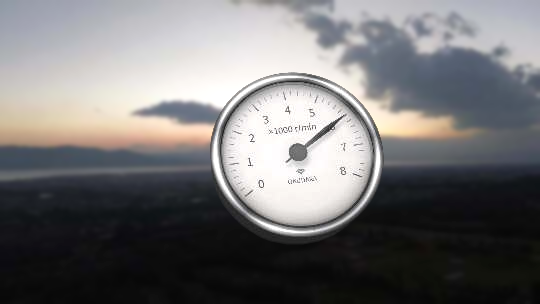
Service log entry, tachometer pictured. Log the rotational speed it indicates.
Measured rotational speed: 6000 rpm
